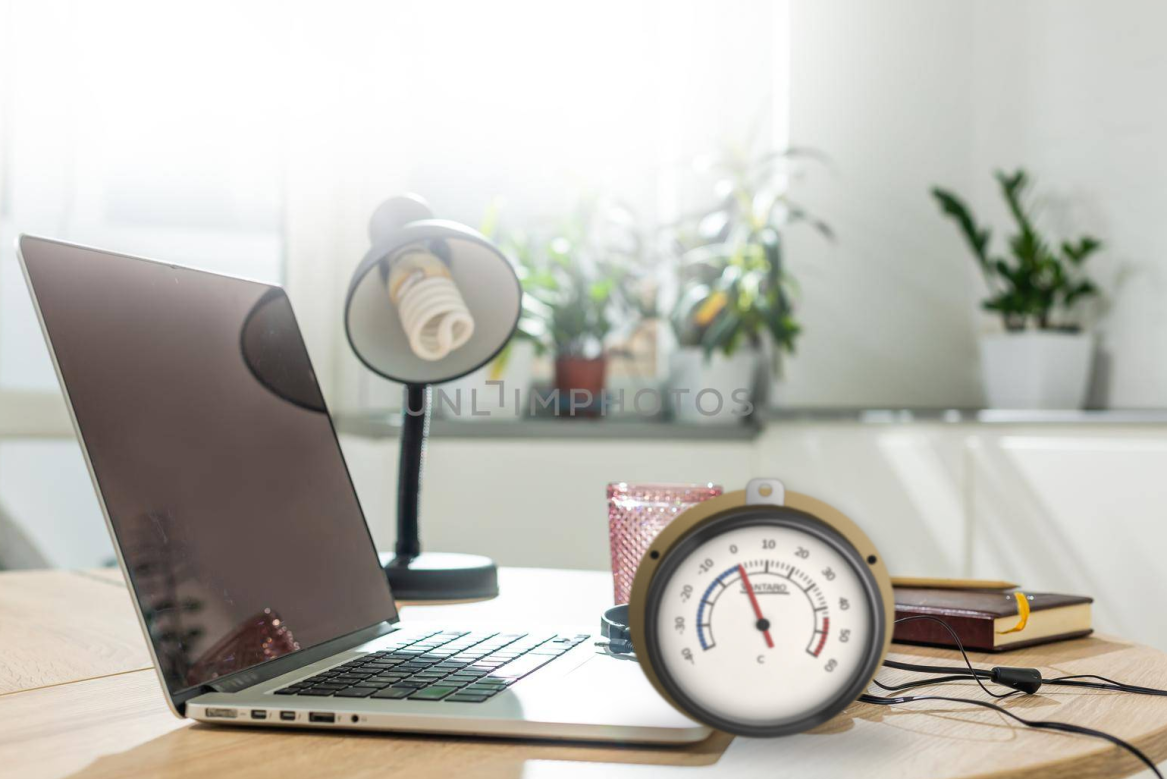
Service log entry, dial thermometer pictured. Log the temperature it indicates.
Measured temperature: 0 °C
